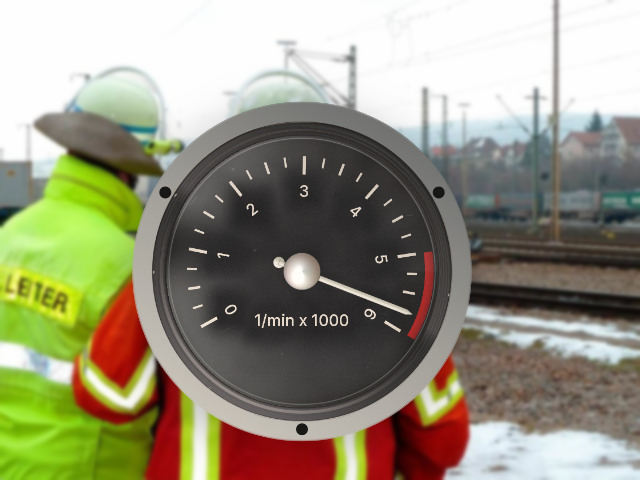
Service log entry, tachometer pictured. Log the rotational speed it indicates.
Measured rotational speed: 5750 rpm
